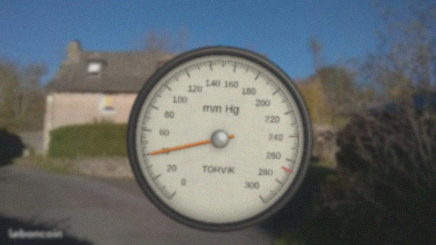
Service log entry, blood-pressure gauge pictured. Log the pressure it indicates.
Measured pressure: 40 mmHg
